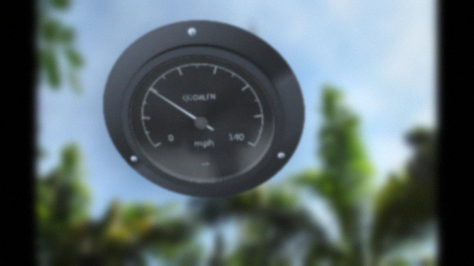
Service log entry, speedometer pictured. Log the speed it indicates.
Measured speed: 40 mph
